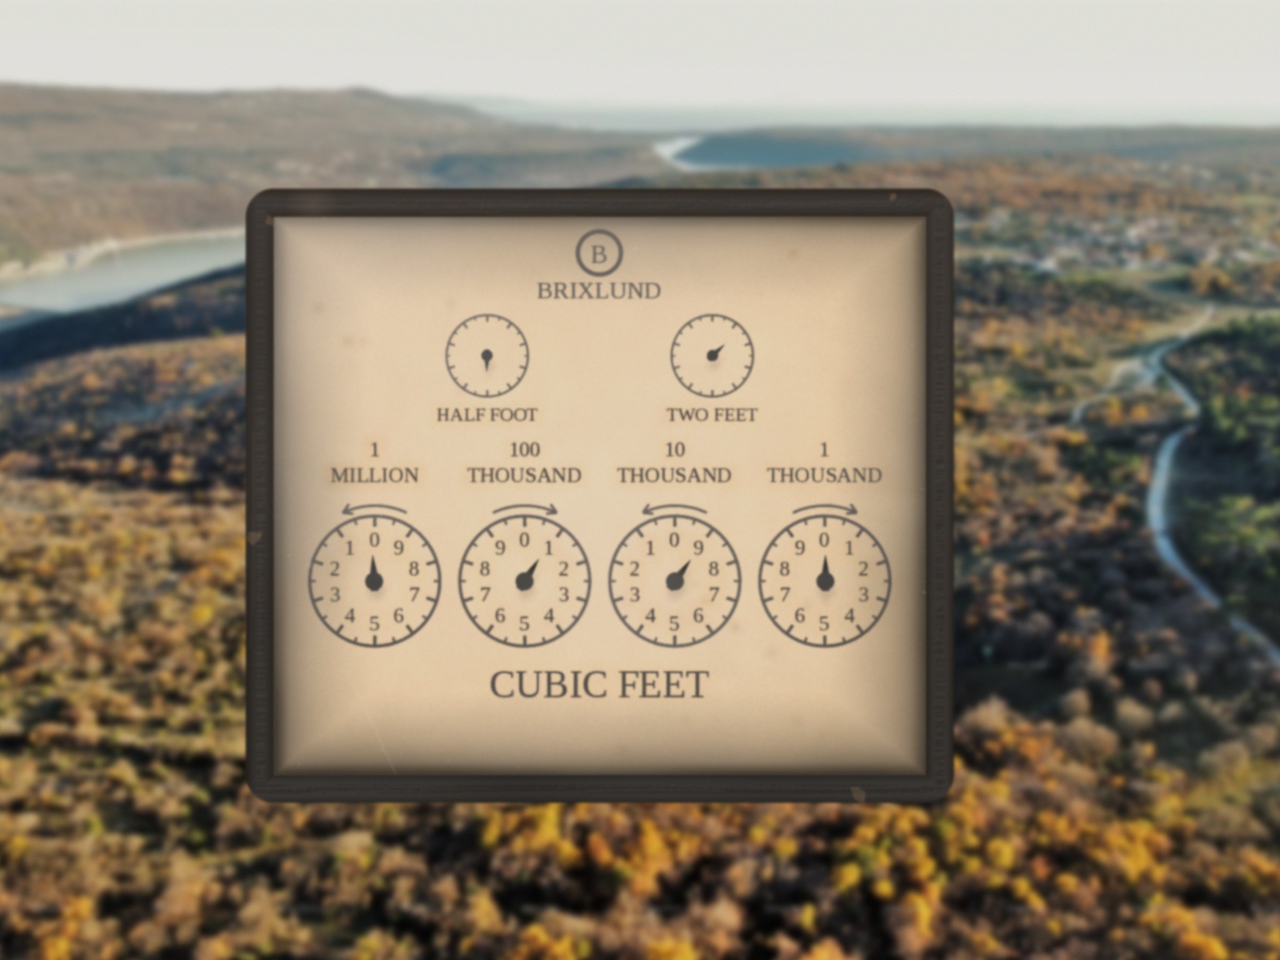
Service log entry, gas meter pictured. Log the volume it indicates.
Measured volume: 9000 ft³
